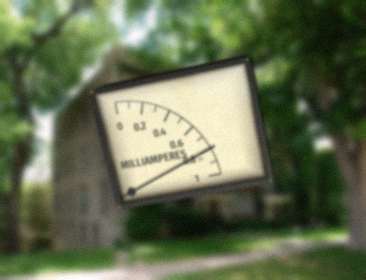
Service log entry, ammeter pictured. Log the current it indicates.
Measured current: 0.8 mA
